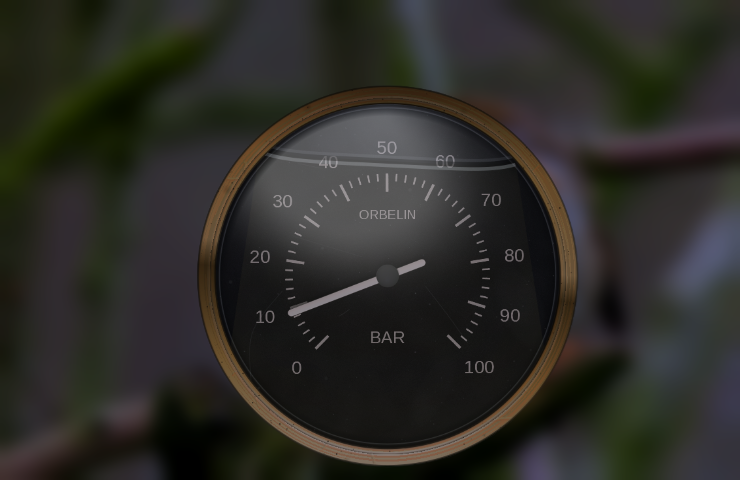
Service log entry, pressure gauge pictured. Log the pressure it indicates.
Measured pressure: 9 bar
